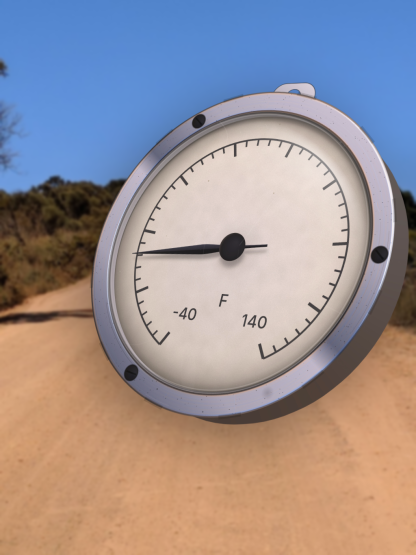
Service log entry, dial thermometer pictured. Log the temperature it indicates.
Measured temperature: -8 °F
